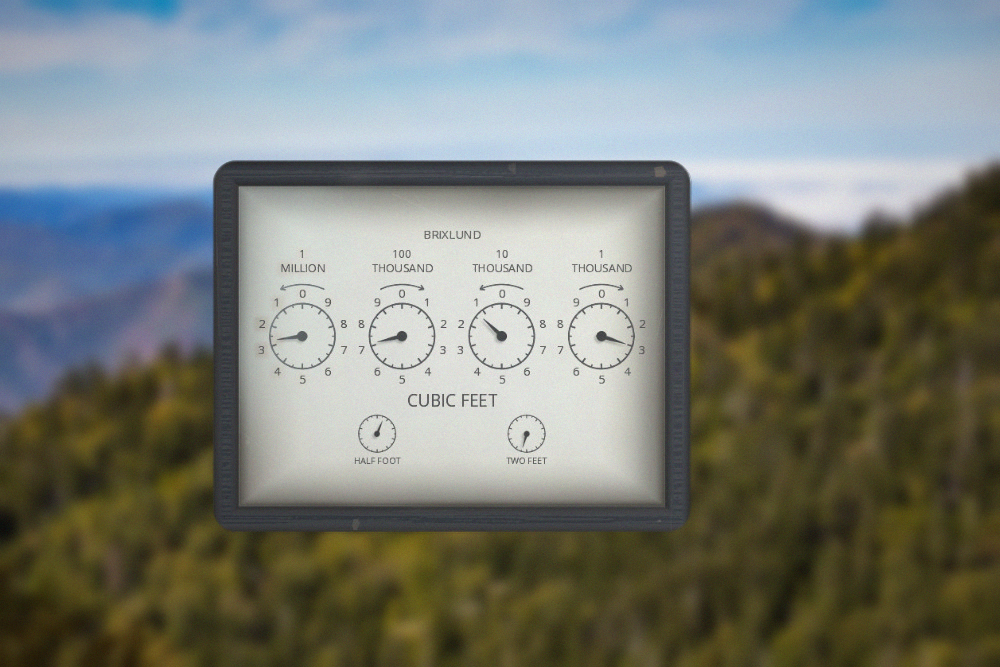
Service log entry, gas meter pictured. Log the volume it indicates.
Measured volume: 271300 ft³
